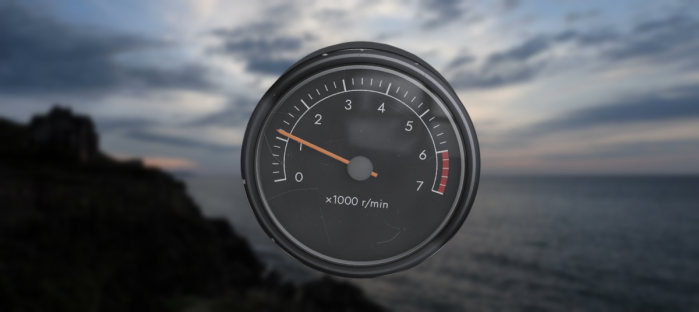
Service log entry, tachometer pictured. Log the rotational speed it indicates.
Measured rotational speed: 1200 rpm
